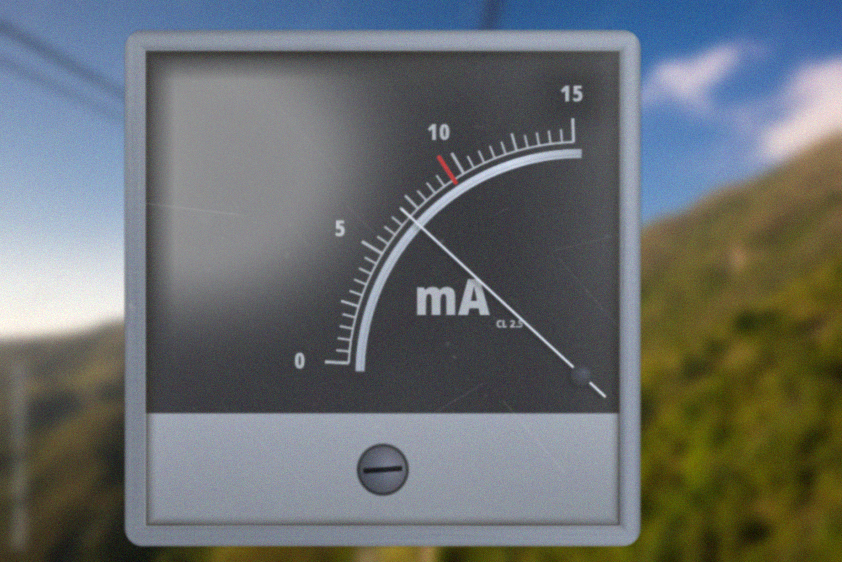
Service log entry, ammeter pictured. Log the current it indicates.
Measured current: 7 mA
